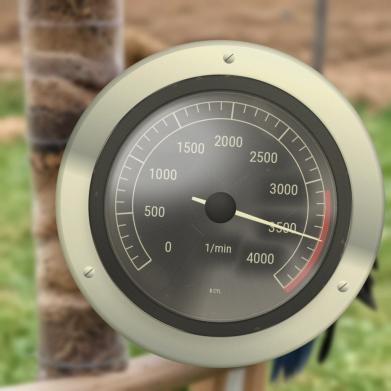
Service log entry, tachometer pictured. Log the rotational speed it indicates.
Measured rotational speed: 3500 rpm
